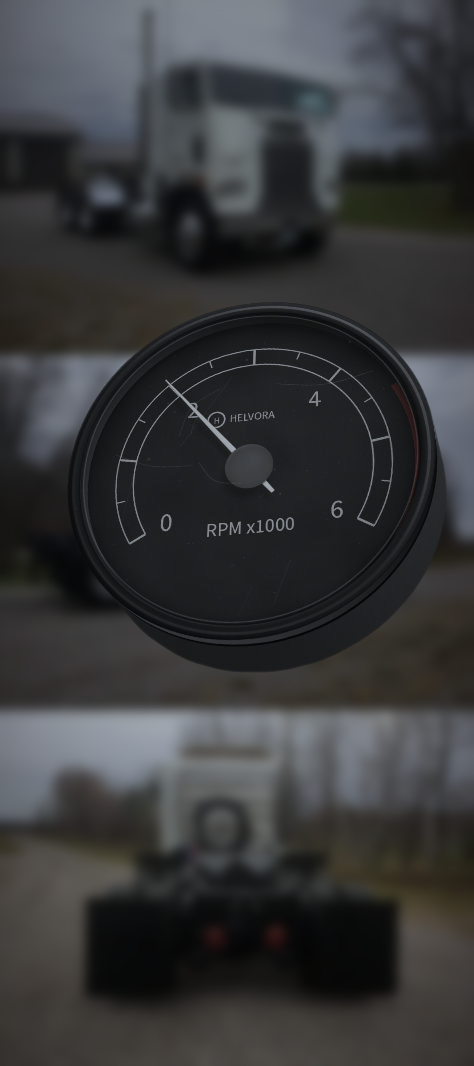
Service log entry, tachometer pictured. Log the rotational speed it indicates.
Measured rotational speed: 2000 rpm
